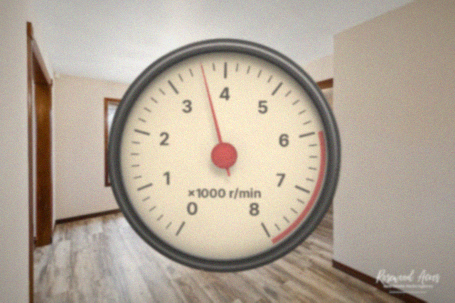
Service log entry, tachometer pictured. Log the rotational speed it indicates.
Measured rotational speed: 3600 rpm
